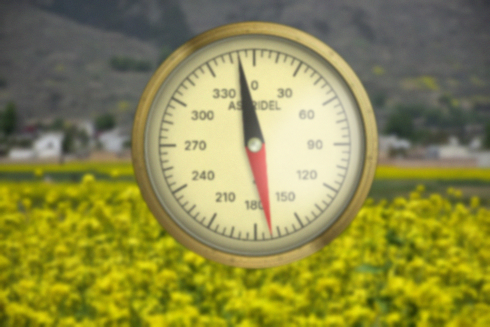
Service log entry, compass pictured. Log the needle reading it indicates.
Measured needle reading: 170 °
